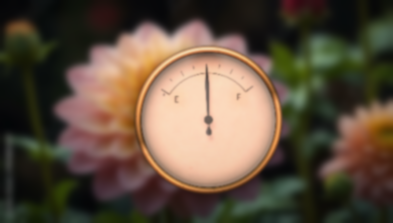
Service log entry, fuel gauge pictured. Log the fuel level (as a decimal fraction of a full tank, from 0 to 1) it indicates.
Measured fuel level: 0.5
